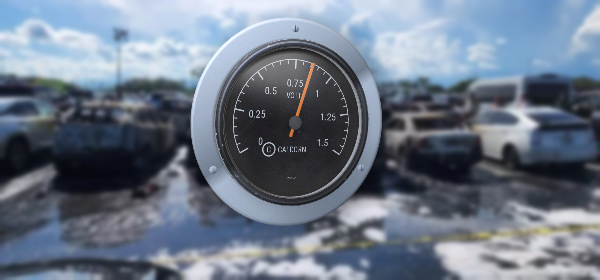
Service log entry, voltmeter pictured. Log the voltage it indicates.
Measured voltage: 0.85 V
